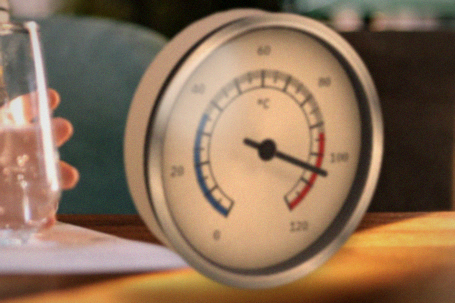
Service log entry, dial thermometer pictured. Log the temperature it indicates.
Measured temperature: 105 °C
